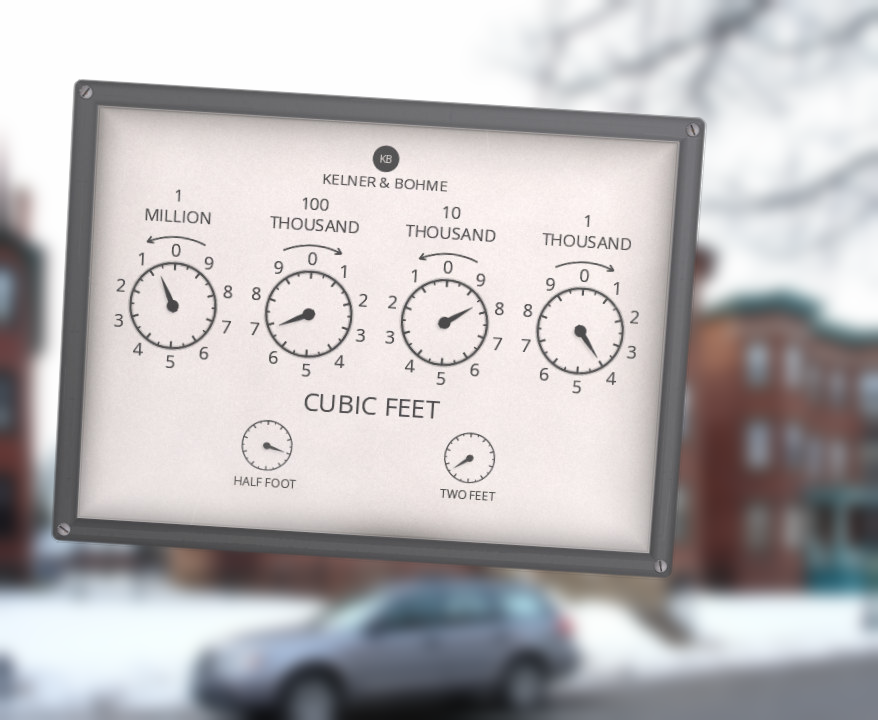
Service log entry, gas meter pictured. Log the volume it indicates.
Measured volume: 68400 ft³
